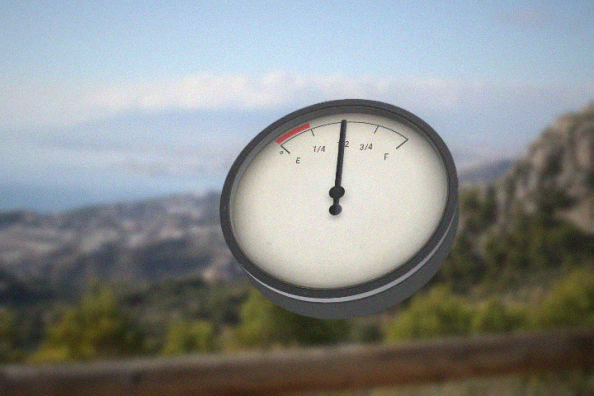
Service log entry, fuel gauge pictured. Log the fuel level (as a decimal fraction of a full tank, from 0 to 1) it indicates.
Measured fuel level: 0.5
